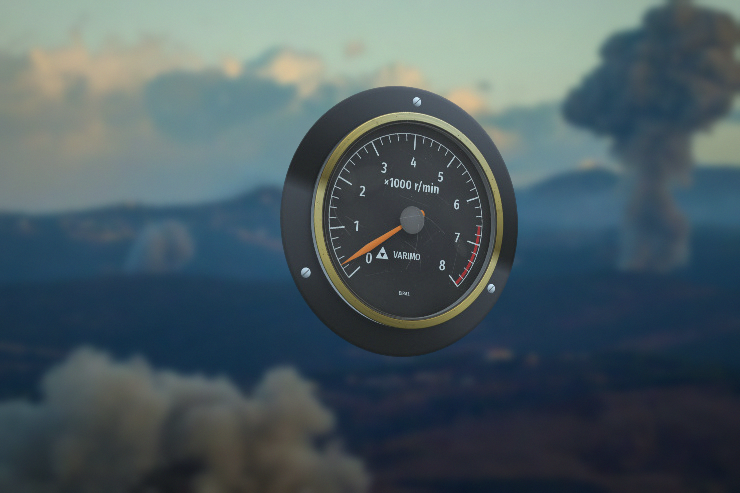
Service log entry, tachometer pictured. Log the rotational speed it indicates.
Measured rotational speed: 300 rpm
